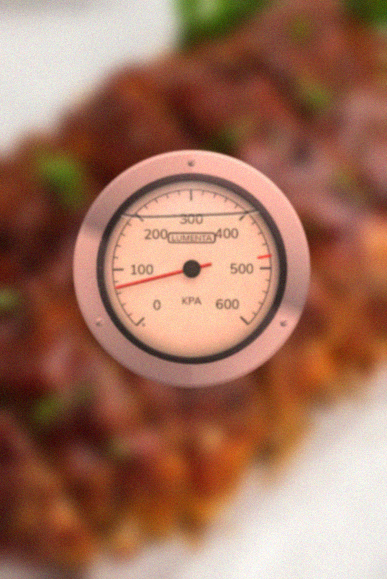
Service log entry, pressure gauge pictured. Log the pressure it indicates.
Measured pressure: 70 kPa
